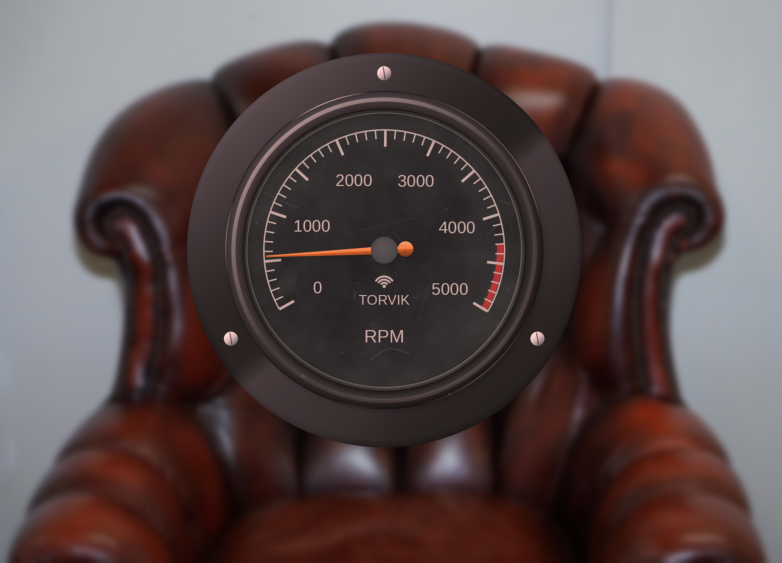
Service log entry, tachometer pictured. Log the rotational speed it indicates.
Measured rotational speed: 550 rpm
